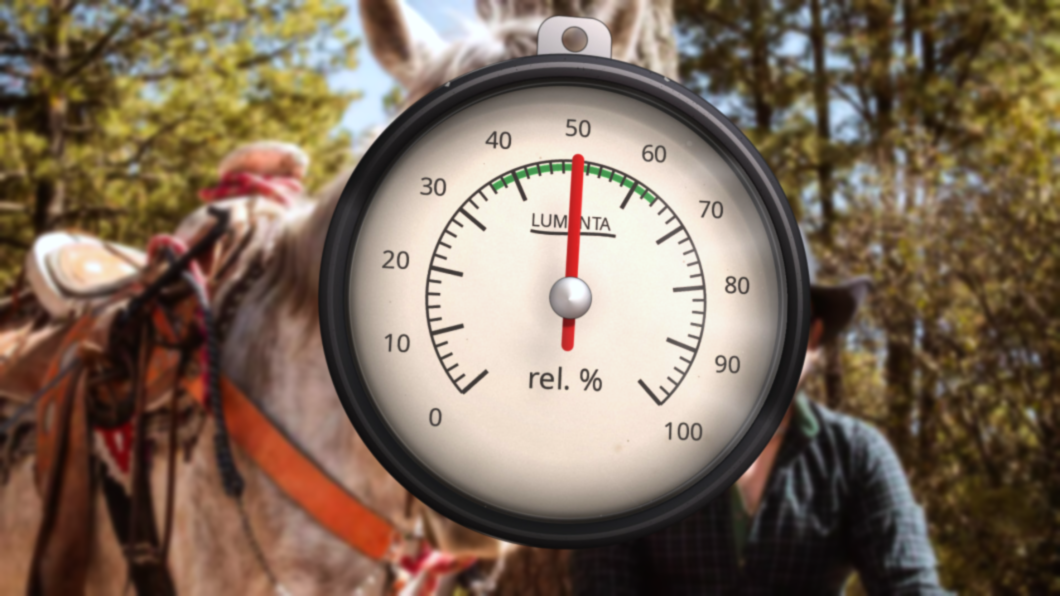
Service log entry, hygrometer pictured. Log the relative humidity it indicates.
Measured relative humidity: 50 %
